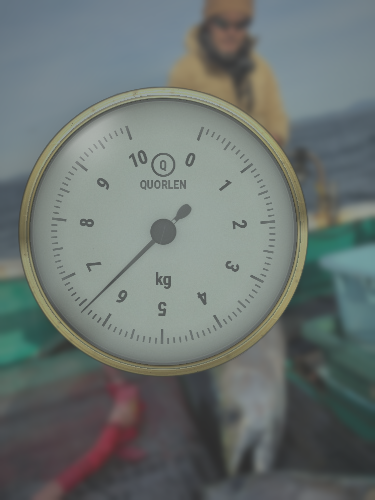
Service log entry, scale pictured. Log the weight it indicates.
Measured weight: 6.4 kg
